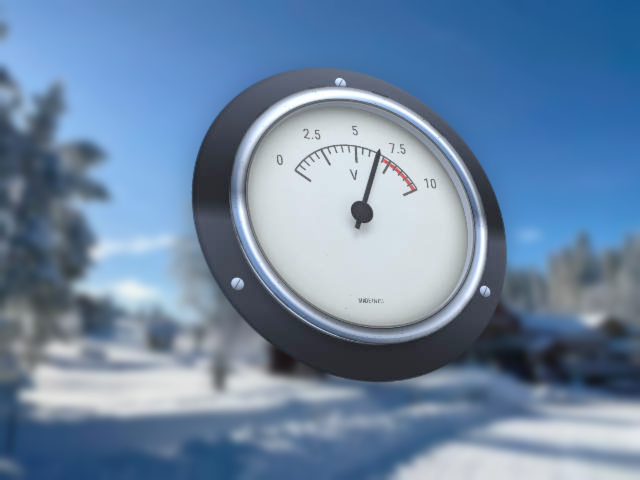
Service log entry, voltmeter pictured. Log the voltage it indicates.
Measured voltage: 6.5 V
